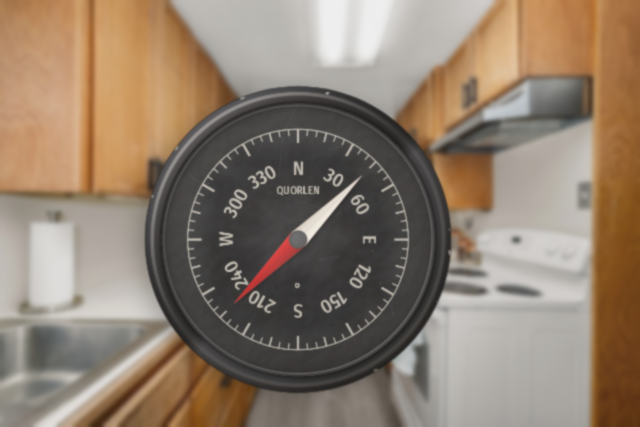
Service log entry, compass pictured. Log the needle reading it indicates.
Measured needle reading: 225 °
